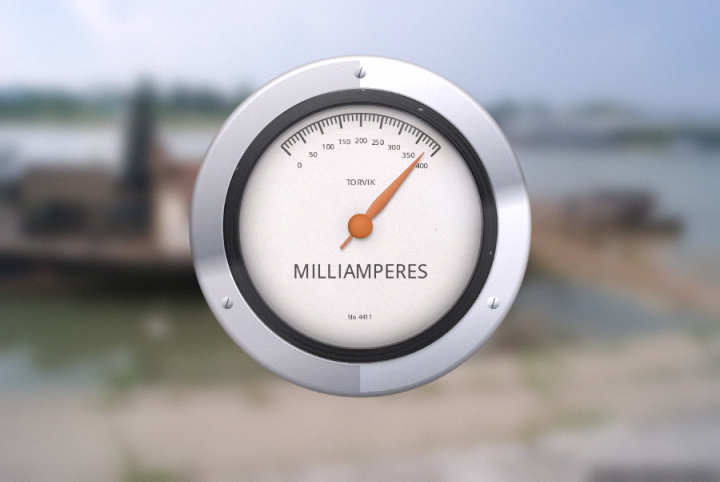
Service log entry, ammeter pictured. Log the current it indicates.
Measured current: 380 mA
